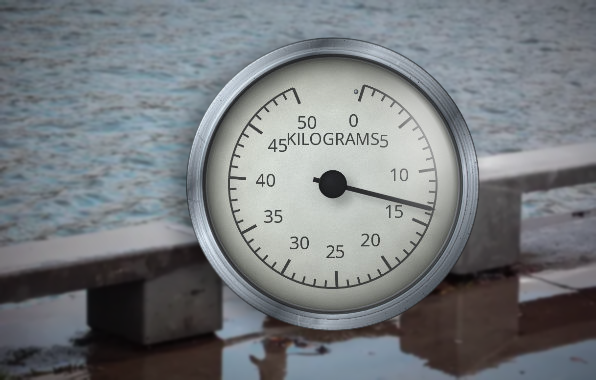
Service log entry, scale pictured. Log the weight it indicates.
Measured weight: 13.5 kg
